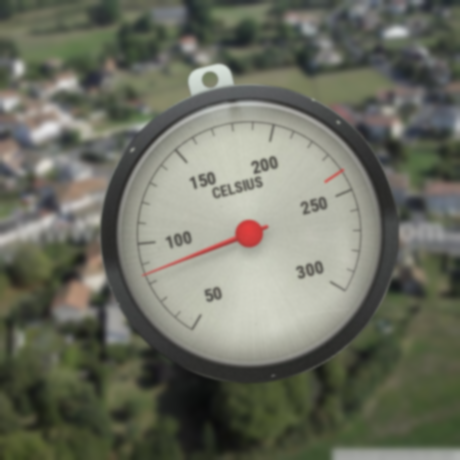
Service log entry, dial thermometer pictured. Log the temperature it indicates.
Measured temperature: 85 °C
